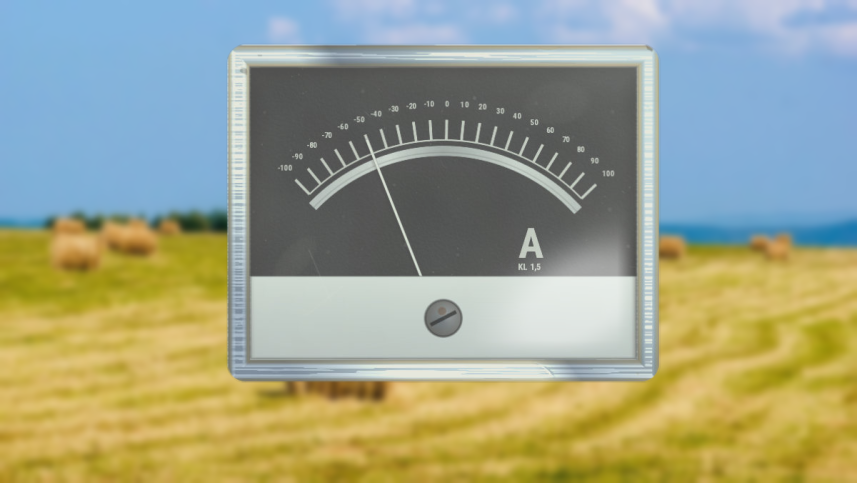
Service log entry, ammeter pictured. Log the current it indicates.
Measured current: -50 A
